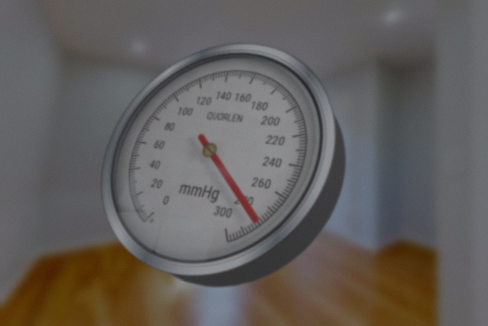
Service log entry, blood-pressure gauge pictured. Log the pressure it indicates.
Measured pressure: 280 mmHg
